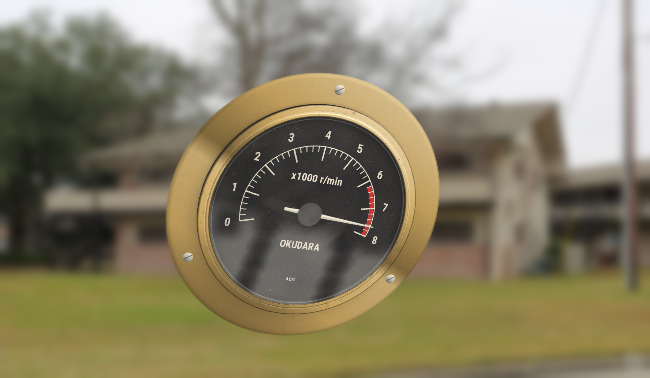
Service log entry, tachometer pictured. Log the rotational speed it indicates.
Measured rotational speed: 7600 rpm
